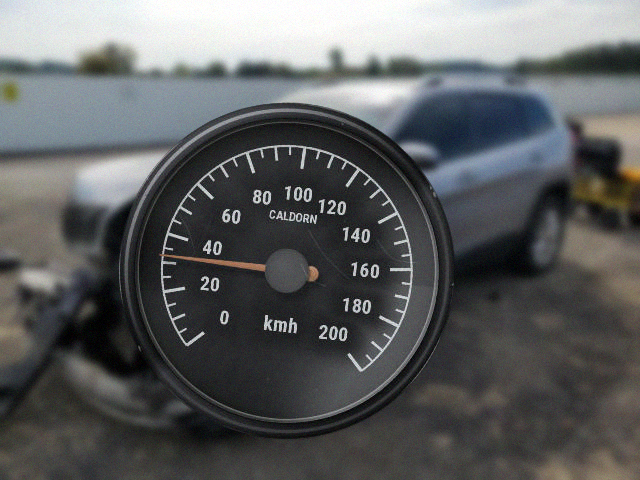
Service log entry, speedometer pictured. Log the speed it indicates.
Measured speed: 32.5 km/h
